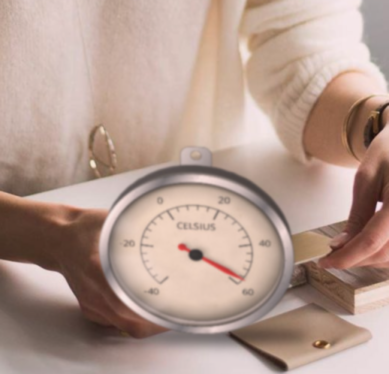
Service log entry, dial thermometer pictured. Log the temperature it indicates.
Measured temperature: 56 °C
